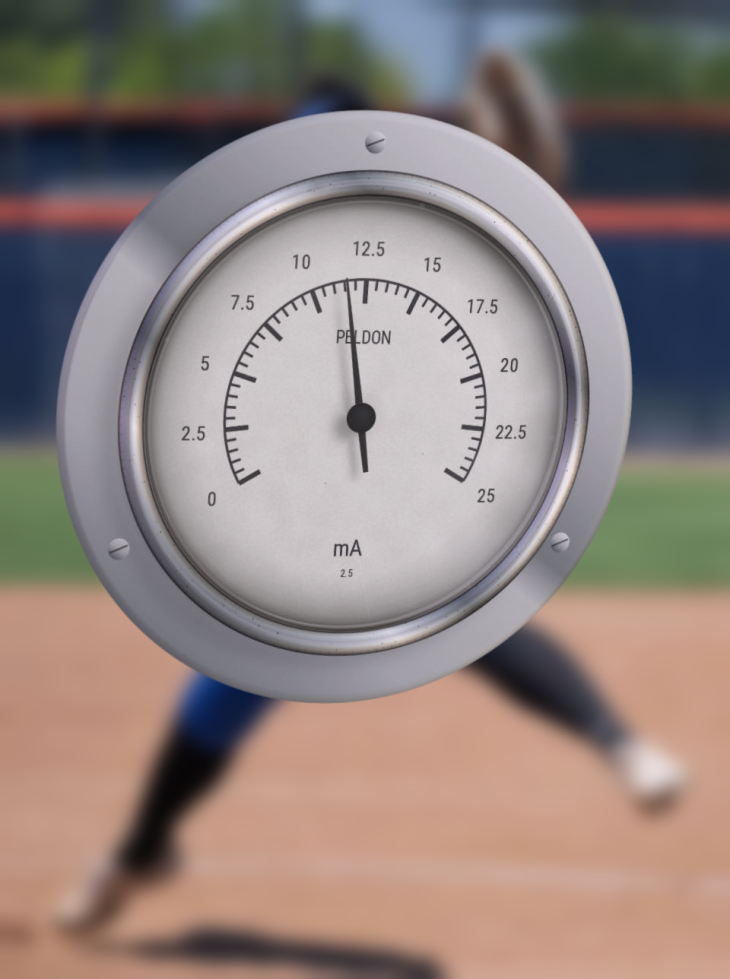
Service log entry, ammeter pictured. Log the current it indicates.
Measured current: 11.5 mA
